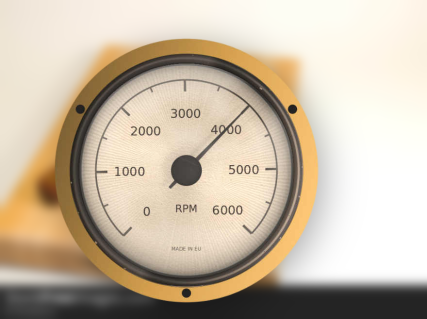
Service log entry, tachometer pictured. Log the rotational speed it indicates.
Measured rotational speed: 4000 rpm
